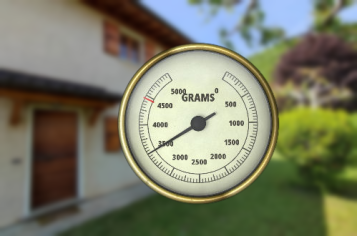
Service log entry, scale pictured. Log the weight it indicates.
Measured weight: 3500 g
